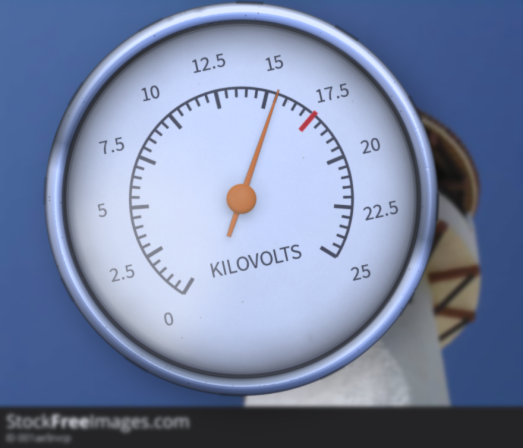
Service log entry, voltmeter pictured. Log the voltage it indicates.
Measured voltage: 15.5 kV
